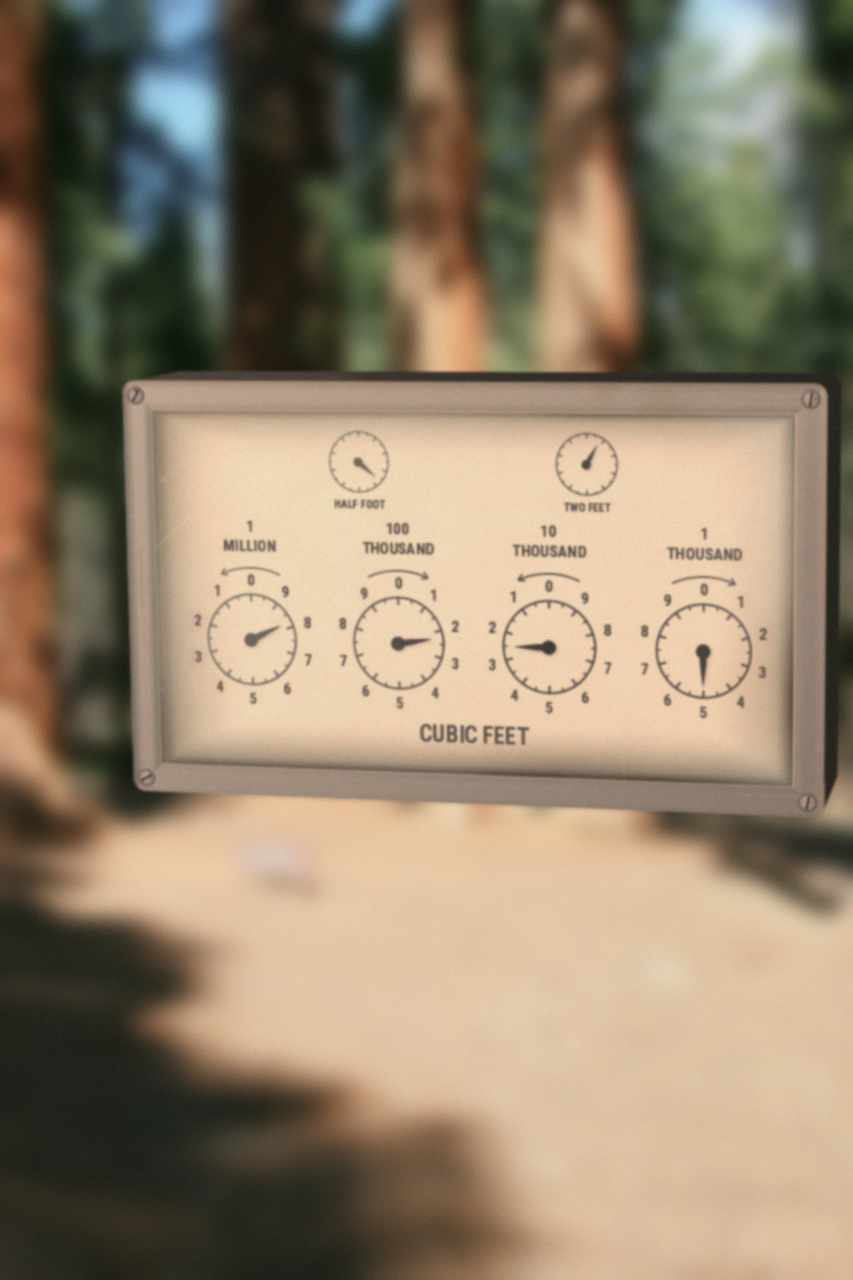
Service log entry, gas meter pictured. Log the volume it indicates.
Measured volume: 822500 ft³
